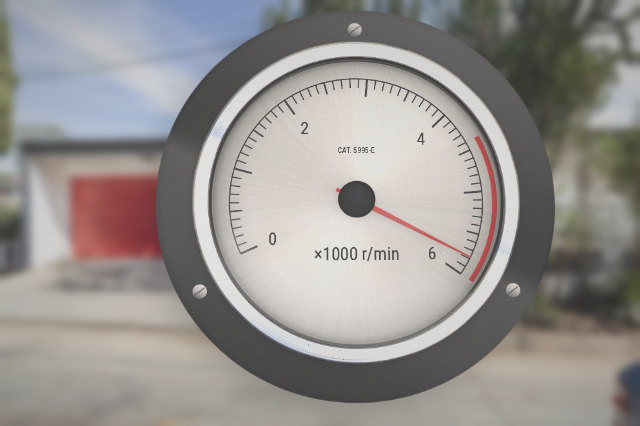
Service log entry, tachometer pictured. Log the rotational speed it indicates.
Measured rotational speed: 5800 rpm
